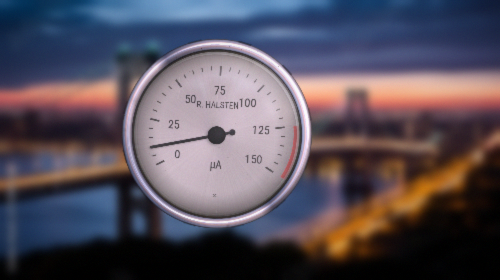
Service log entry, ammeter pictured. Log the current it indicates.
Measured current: 10 µA
